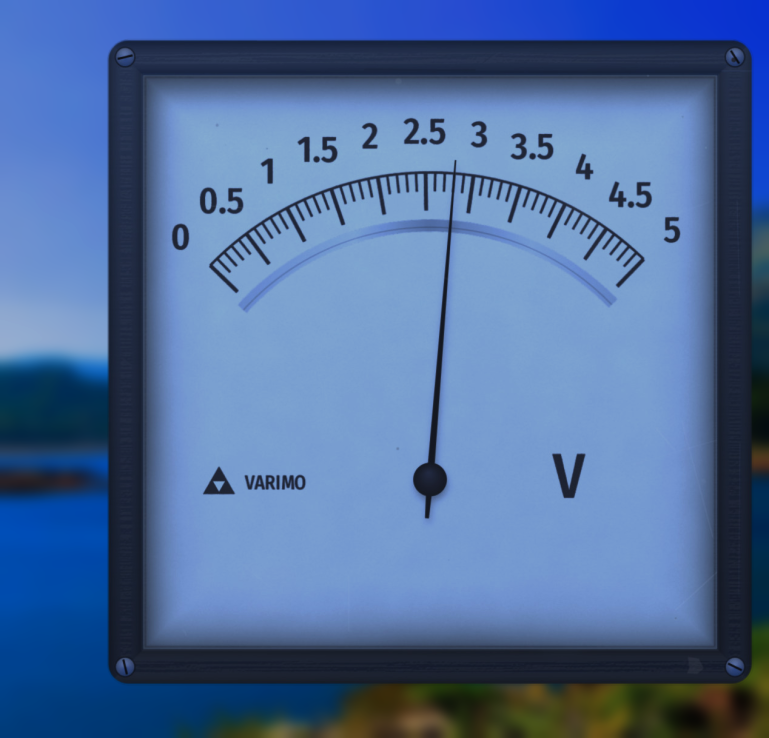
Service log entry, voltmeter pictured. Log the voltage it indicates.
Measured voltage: 2.8 V
